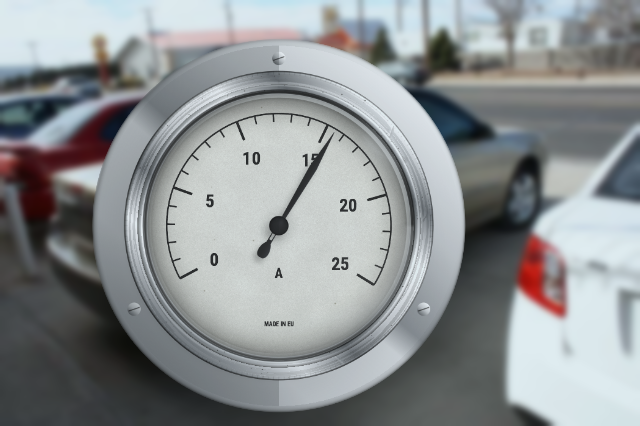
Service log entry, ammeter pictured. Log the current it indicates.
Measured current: 15.5 A
